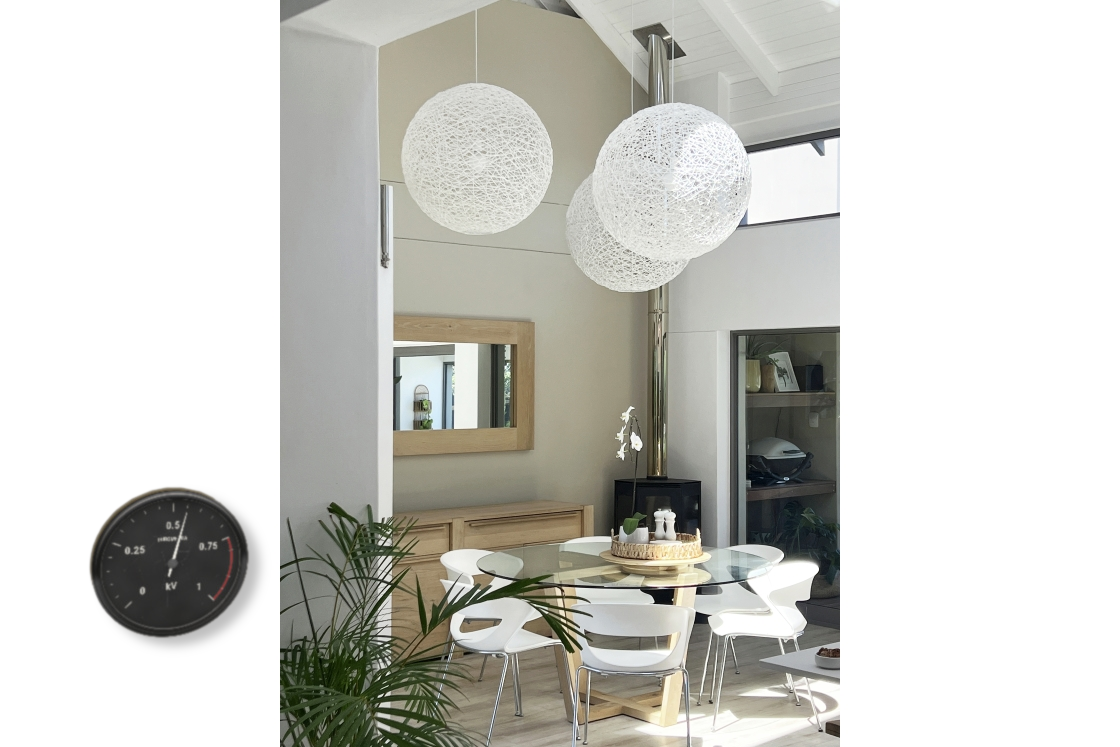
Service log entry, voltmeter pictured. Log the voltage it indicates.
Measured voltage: 0.55 kV
